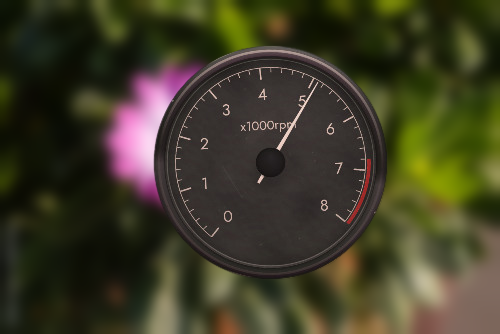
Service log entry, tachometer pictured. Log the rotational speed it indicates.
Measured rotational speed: 5100 rpm
